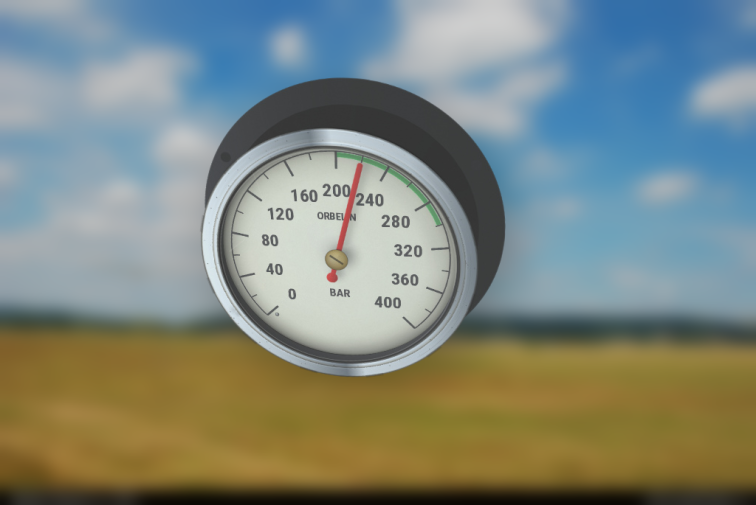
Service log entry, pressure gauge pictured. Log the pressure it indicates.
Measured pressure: 220 bar
